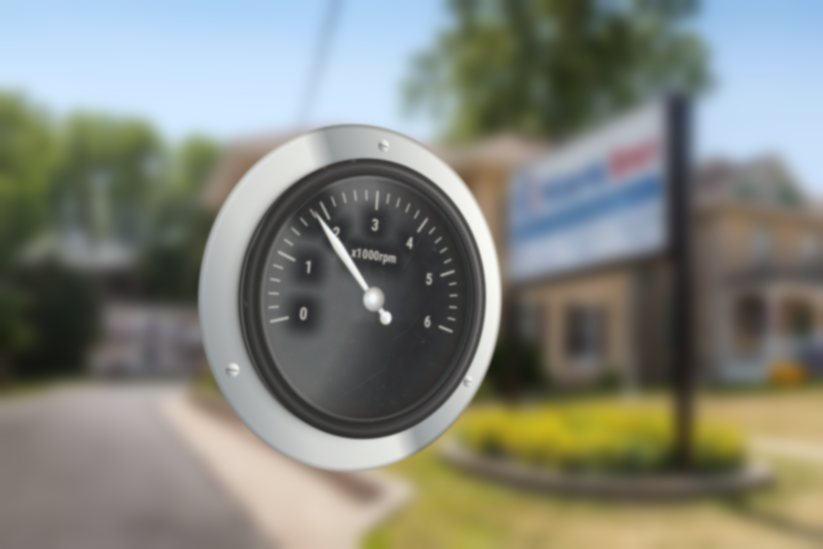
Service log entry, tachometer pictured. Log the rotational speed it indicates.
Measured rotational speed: 1800 rpm
